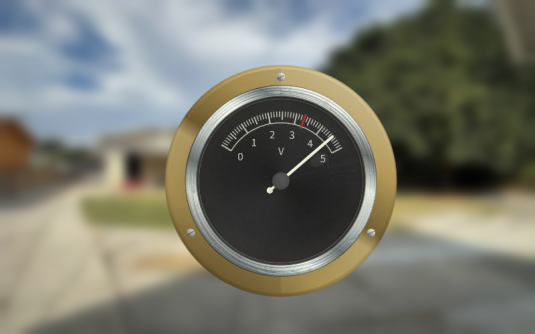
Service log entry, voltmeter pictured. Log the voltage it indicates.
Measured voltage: 4.5 V
